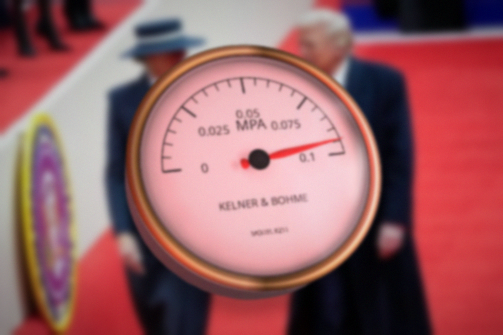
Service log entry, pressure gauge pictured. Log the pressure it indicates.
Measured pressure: 0.095 MPa
